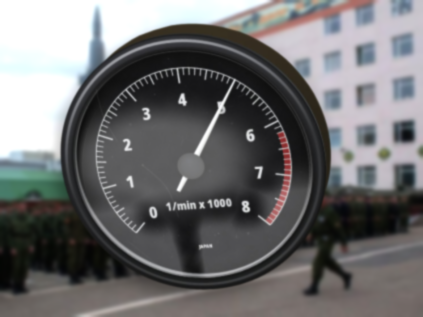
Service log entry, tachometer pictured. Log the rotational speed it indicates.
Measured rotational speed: 5000 rpm
